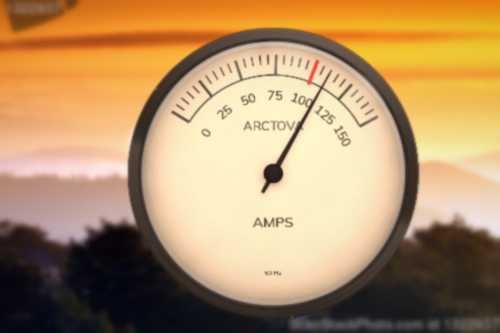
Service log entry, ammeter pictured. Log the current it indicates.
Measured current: 110 A
